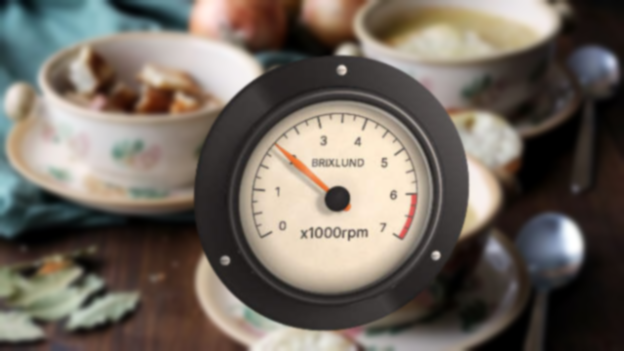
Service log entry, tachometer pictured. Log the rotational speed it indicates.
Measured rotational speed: 2000 rpm
